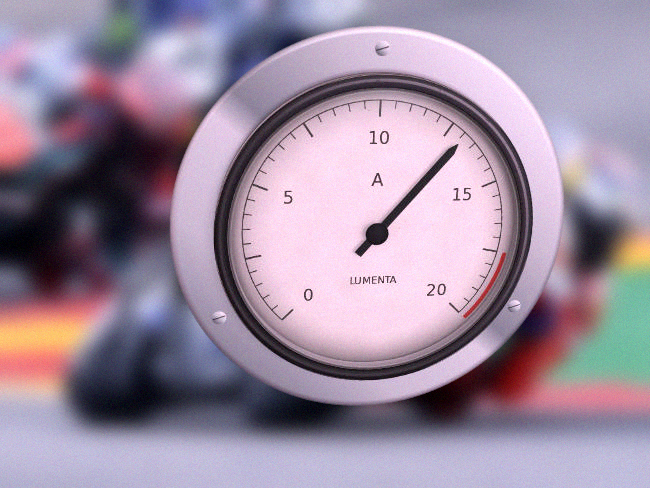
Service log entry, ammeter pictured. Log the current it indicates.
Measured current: 13 A
